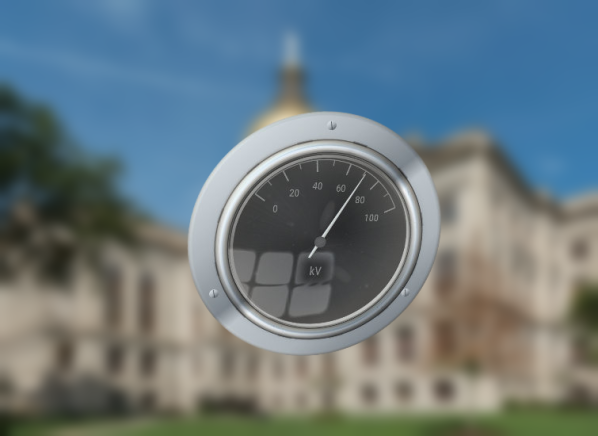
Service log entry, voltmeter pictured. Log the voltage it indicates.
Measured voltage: 70 kV
